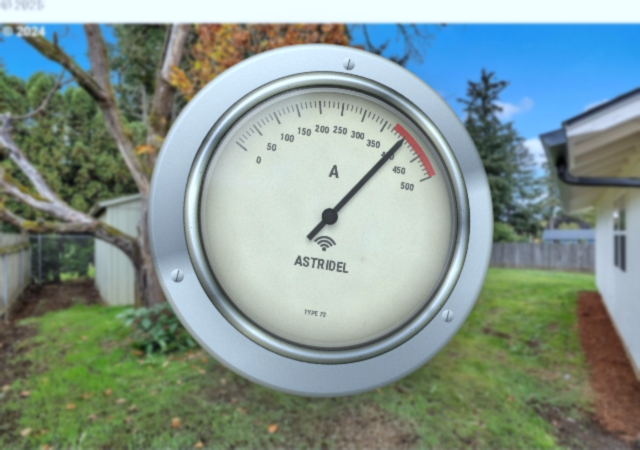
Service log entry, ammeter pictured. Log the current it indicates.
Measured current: 400 A
